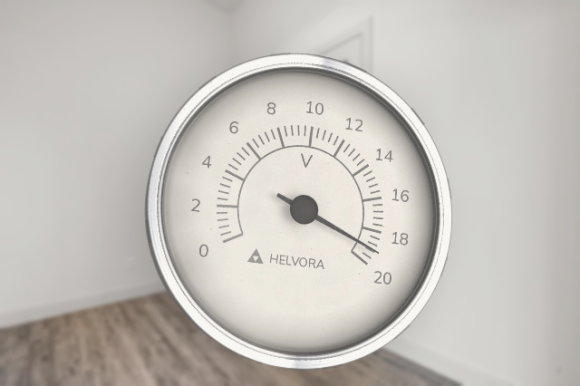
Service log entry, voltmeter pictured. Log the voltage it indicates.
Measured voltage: 19.2 V
